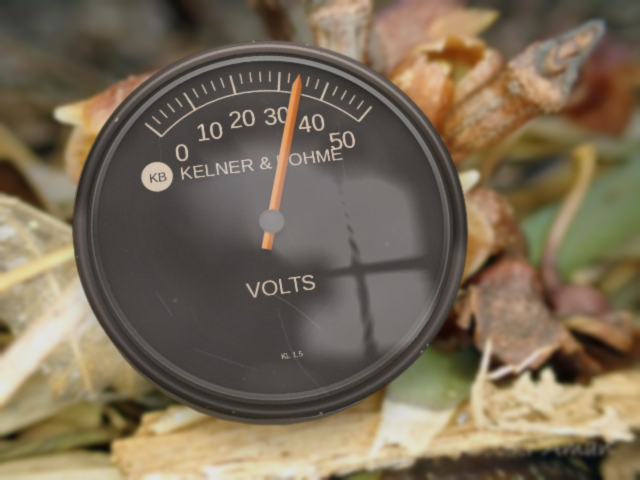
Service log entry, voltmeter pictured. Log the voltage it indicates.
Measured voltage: 34 V
